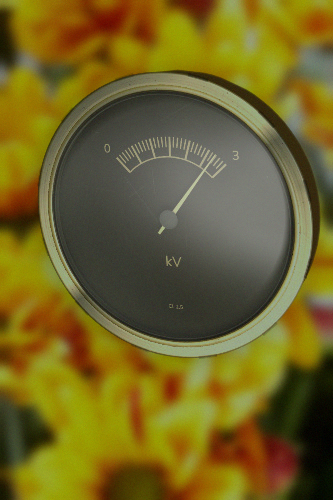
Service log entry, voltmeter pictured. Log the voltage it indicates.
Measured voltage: 2.7 kV
